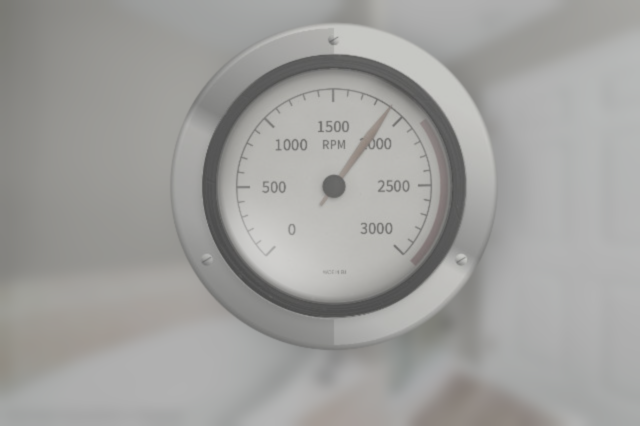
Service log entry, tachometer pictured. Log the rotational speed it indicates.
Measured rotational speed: 1900 rpm
